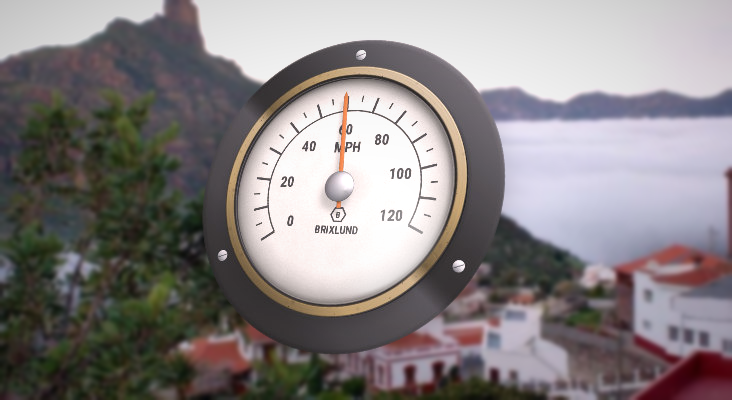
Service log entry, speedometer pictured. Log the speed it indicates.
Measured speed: 60 mph
